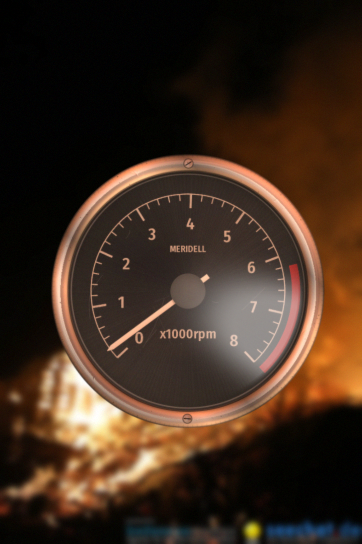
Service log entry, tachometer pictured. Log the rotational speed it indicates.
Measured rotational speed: 200 rpm
